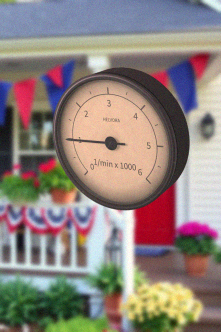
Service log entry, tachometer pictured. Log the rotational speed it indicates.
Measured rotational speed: 1000 rpm
